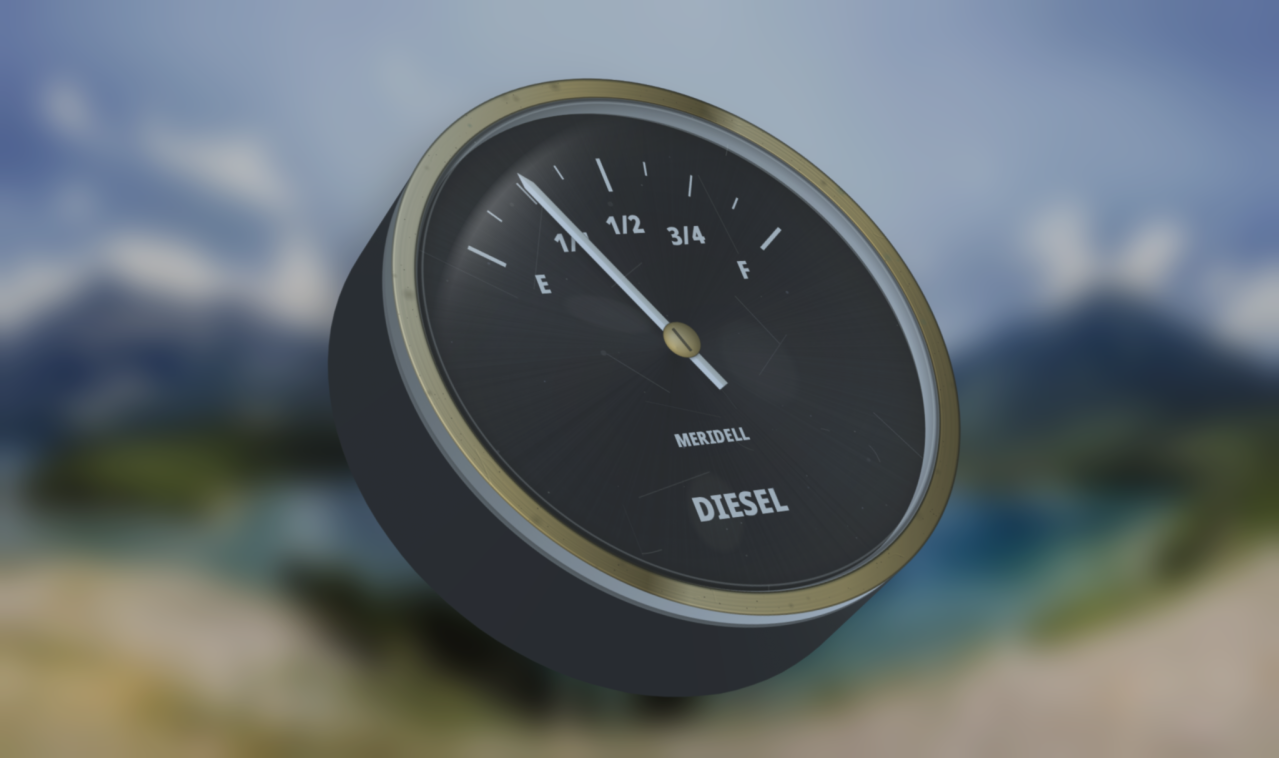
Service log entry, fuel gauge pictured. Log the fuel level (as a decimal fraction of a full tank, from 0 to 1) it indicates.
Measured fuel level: 0.25
